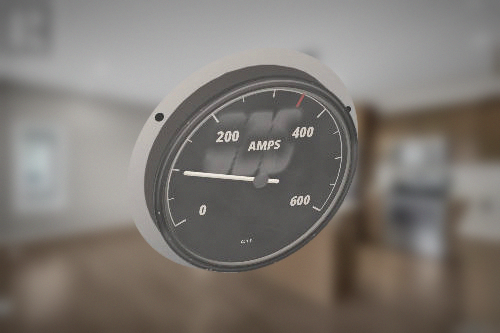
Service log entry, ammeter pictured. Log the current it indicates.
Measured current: 100 A
